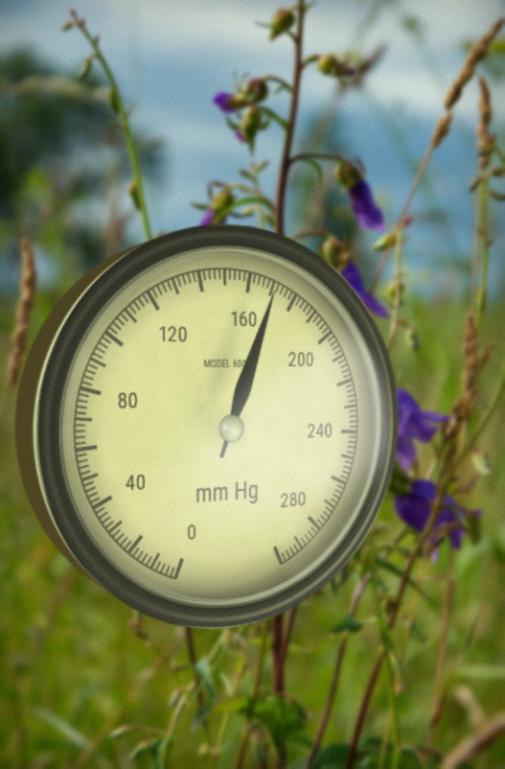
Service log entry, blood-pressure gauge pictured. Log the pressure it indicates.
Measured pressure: 170 mmHg
